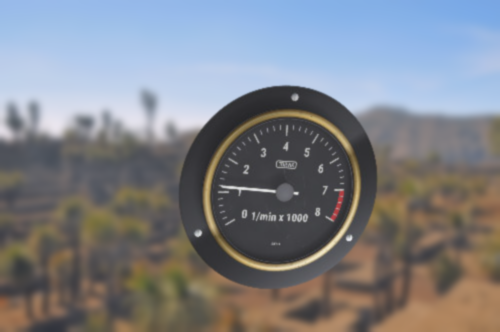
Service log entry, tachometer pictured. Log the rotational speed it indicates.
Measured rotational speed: 1200 rpm
